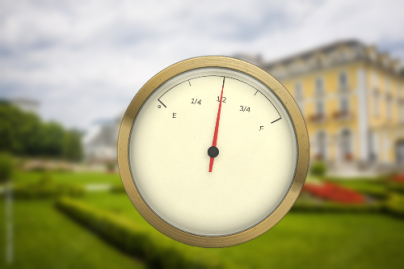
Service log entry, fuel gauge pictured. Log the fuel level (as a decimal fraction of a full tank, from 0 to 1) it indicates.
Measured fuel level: 0.5
